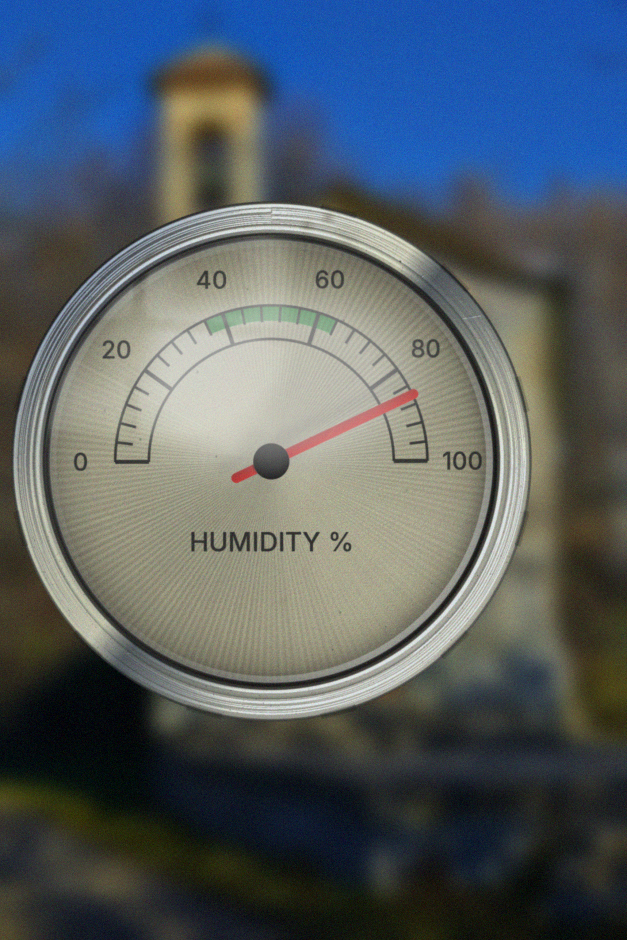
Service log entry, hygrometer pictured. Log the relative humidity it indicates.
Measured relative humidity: 86 %
